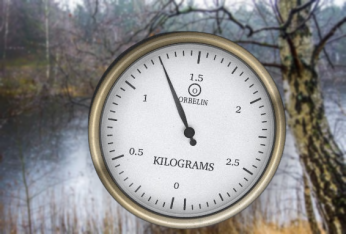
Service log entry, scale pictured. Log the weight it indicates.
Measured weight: 1.25 kg
